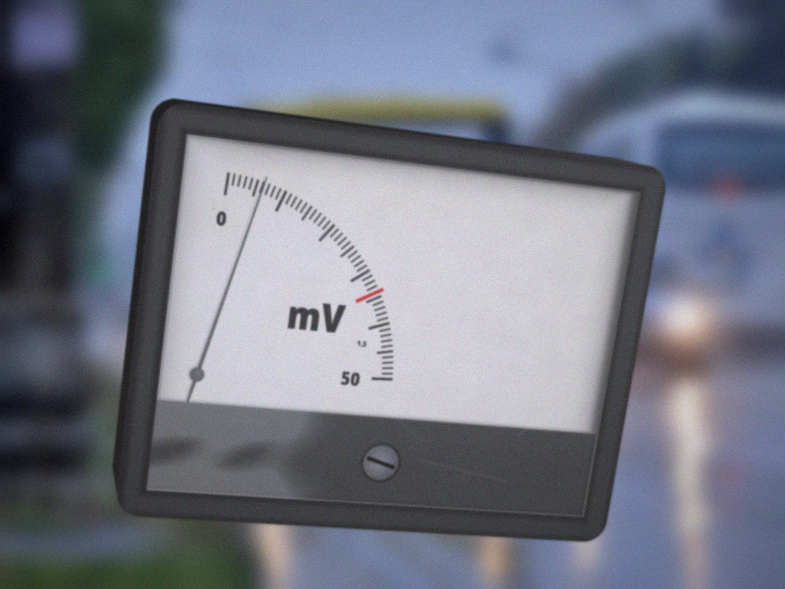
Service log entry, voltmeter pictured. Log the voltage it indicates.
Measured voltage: 6 mV
